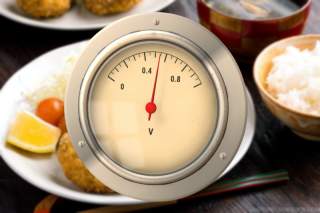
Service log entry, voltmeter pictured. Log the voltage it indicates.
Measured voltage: 0.55 V
